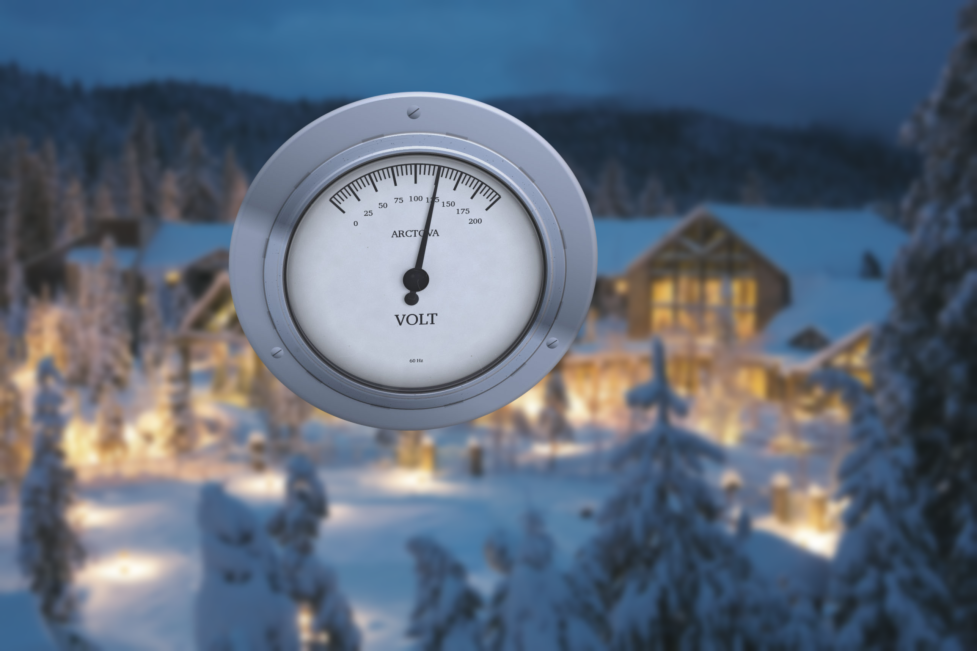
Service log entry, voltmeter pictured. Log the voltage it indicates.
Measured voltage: 125 V
